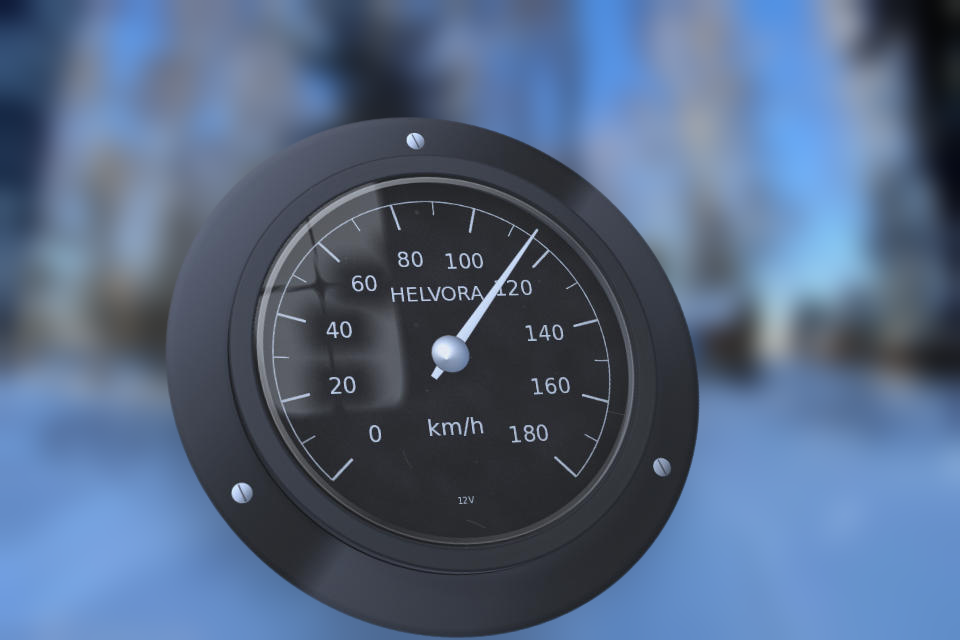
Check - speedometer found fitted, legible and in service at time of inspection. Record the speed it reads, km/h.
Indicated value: 115 km/h
